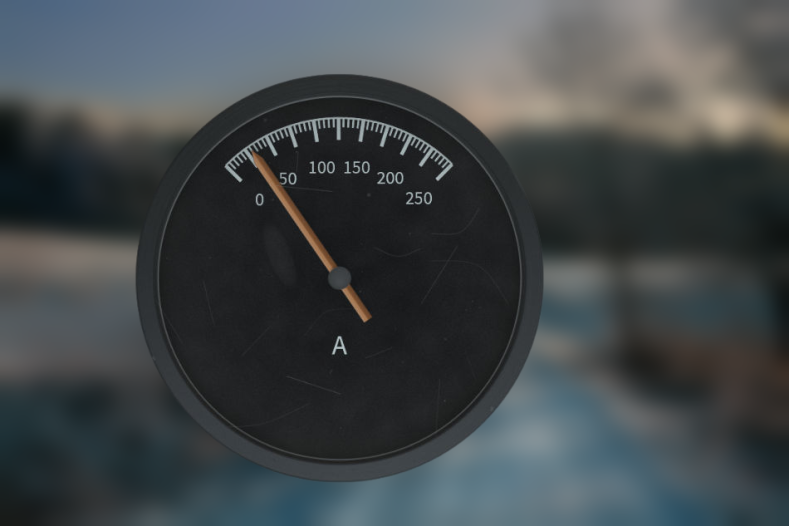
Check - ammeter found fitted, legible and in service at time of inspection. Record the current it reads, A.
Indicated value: 30 A
